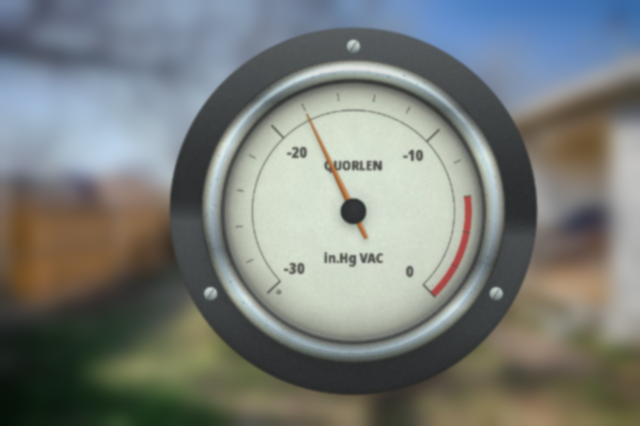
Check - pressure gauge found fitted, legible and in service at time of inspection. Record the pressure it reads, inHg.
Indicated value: -18 inHg
